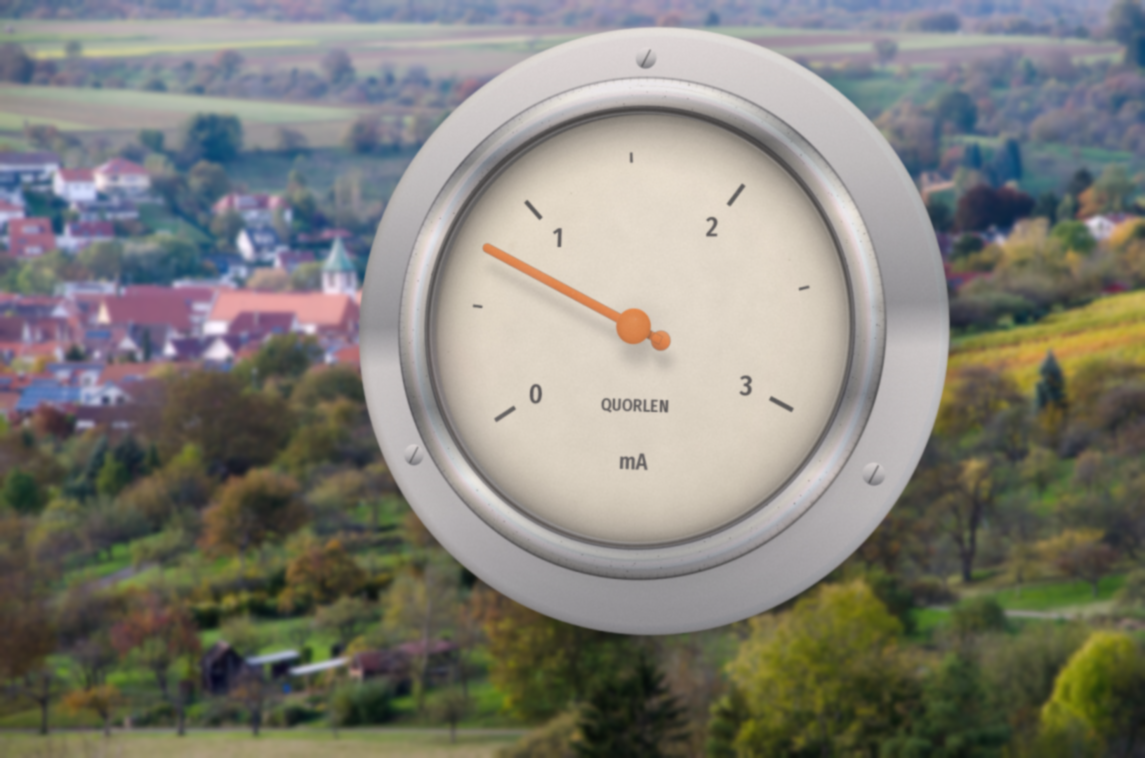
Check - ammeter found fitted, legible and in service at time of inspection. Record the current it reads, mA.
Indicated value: 0.75 mA
